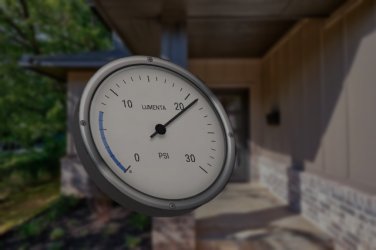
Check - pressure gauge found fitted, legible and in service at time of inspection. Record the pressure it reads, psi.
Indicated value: 21 psi
